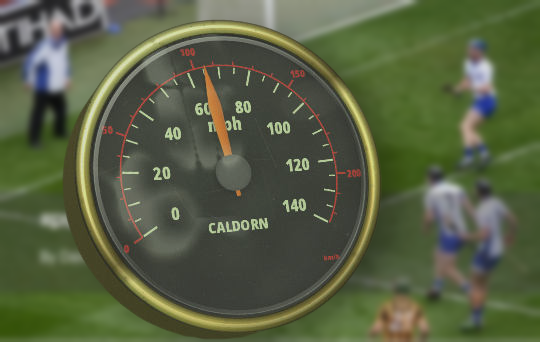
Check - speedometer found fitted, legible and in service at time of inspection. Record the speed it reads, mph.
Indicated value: 65 mph
